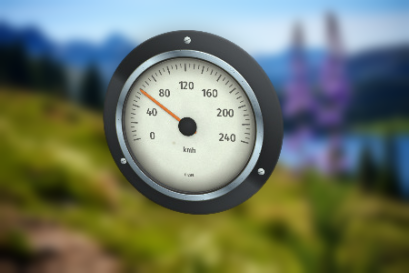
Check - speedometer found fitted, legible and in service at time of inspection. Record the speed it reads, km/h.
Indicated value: 60 km/h
